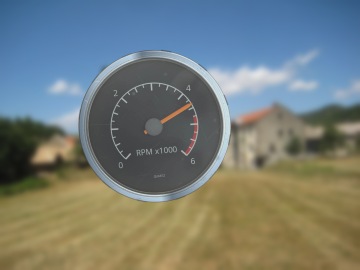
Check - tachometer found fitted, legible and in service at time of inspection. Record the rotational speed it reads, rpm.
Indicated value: 4375 rpm
